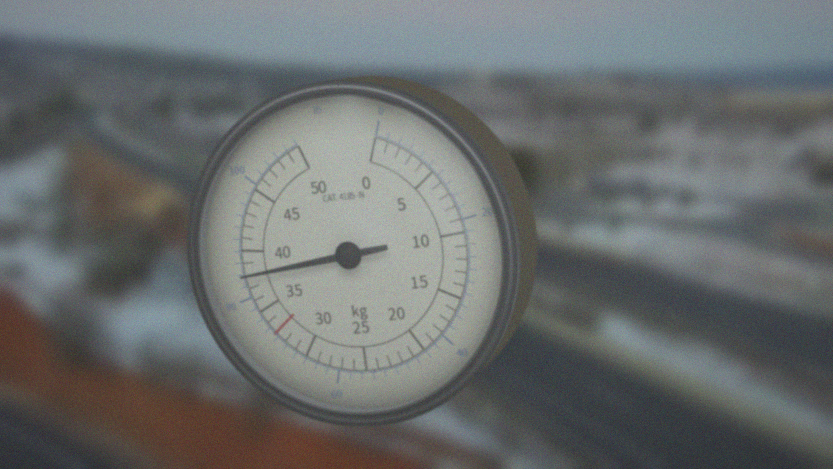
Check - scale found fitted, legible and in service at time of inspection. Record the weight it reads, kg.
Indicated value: 38 kg
